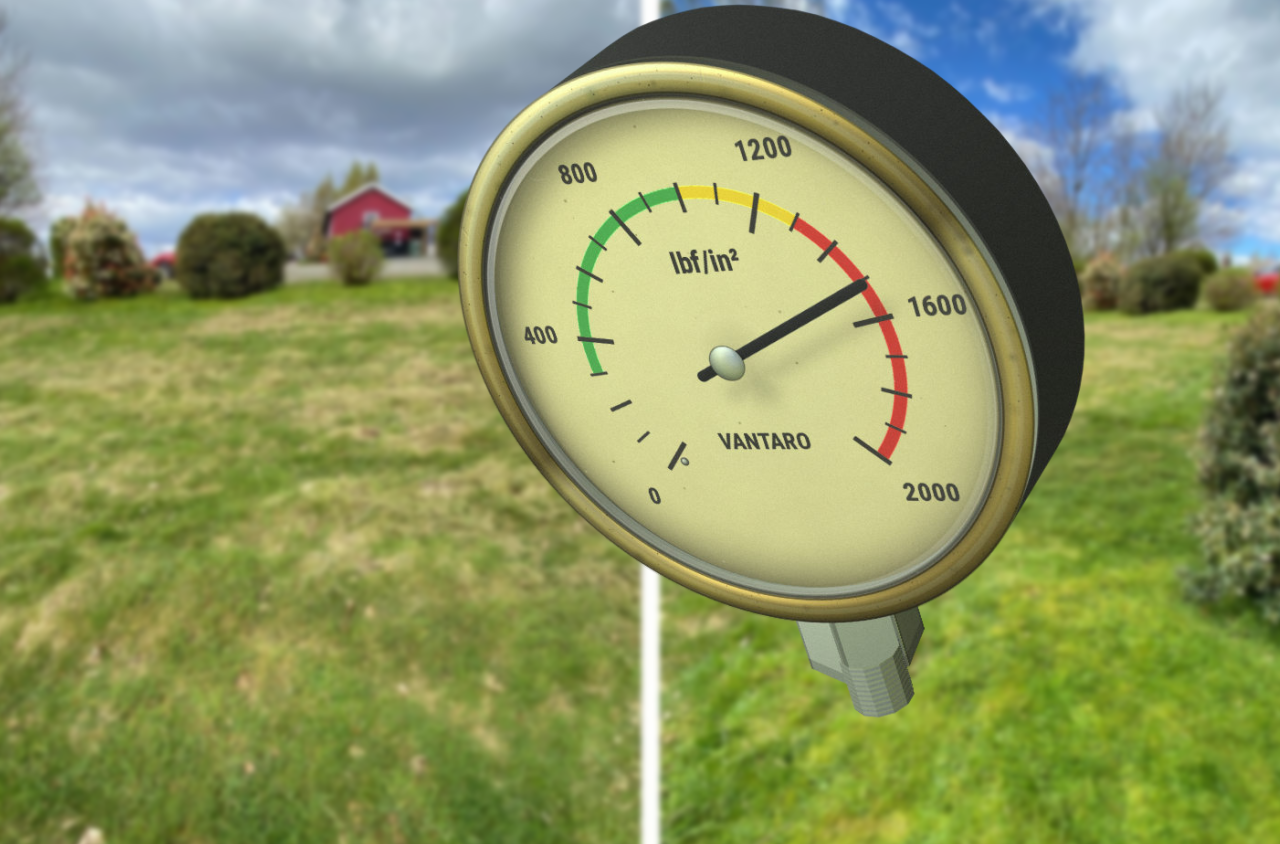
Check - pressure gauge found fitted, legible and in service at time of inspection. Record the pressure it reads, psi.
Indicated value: 1500 psi
